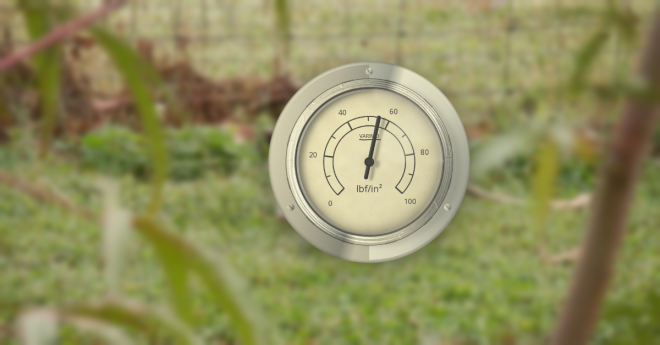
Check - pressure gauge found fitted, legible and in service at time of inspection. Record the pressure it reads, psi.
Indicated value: 55 psi
